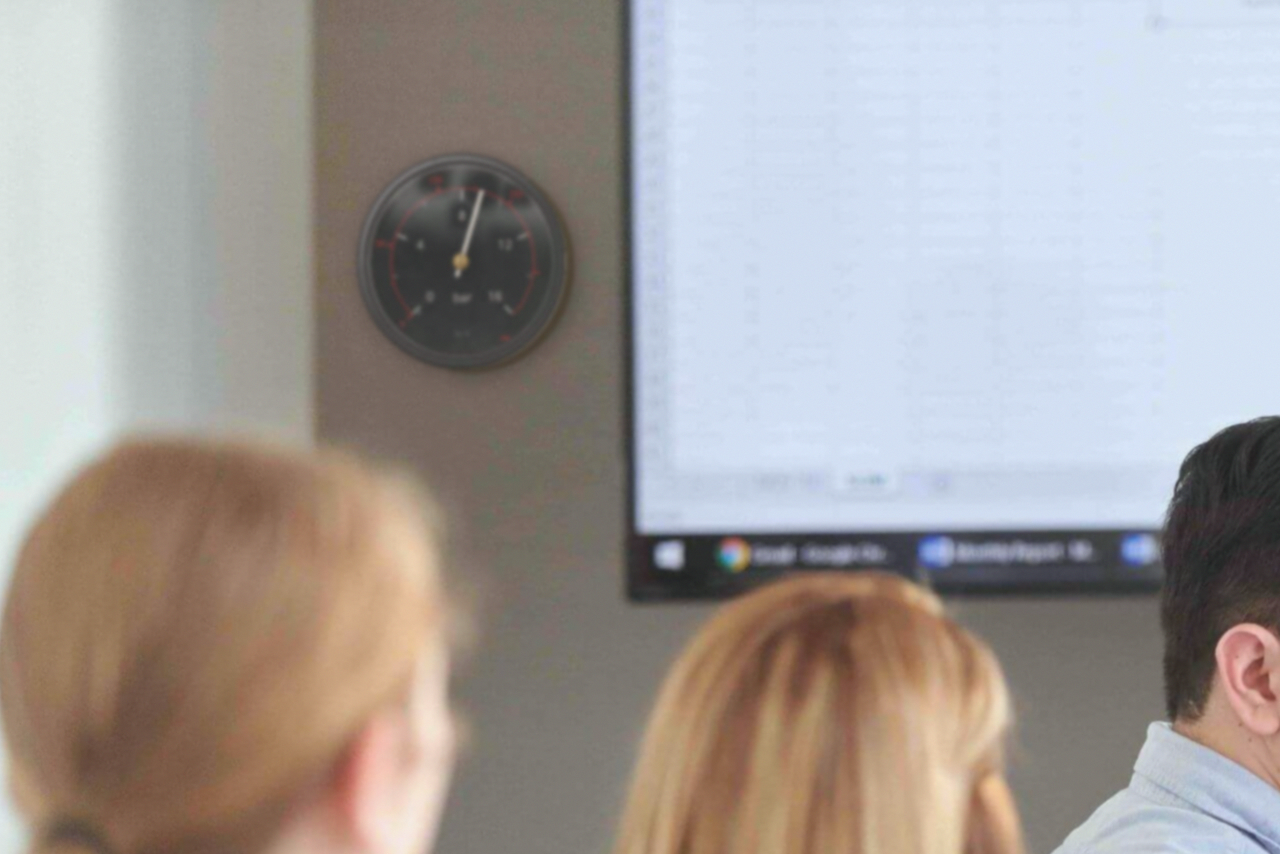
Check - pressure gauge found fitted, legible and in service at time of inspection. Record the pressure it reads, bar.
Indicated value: 9 bar
